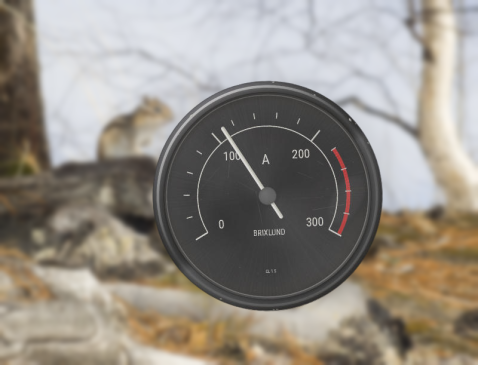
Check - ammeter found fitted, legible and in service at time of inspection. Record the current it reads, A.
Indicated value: 110 A
